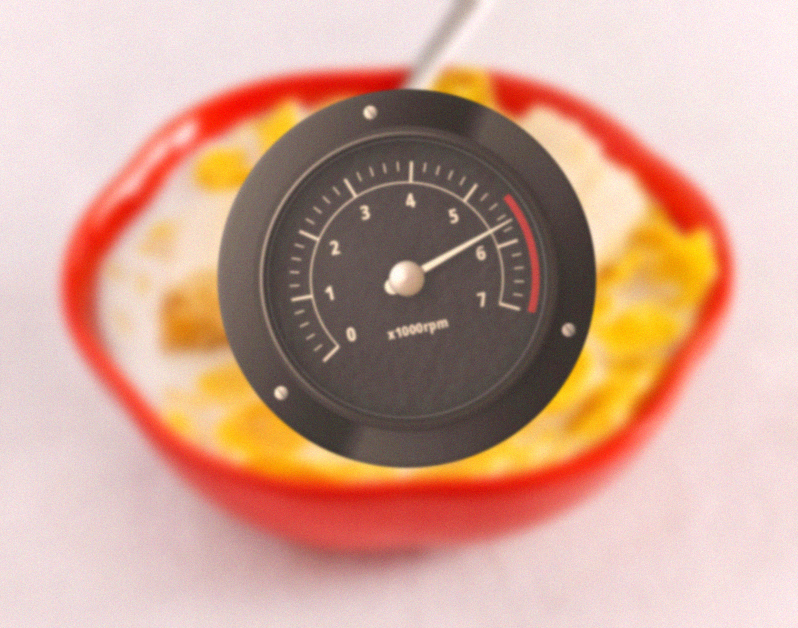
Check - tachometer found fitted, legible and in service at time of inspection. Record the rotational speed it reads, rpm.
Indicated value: 5700 rpm
